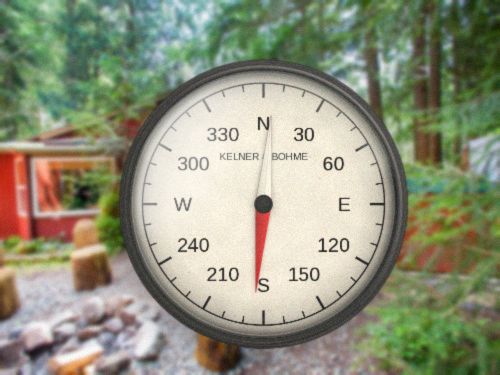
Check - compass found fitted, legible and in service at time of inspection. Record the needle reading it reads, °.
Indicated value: 185 °
